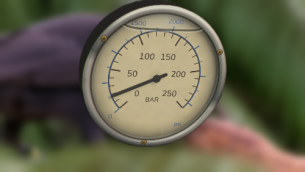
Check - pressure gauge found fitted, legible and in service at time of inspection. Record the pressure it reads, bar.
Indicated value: 20 bar
